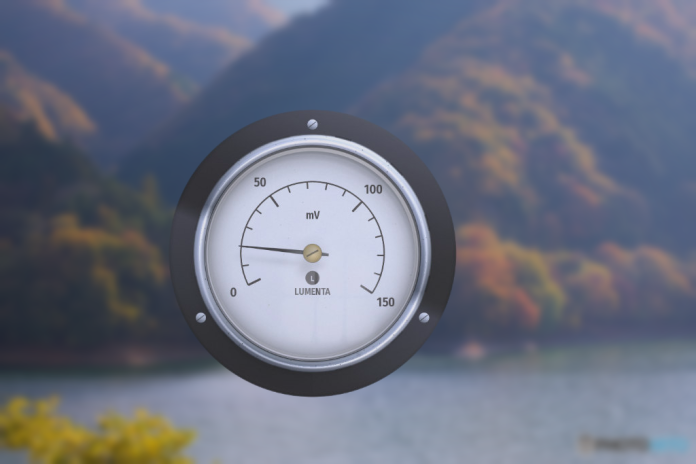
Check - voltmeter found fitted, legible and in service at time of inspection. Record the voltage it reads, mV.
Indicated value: 20 mV
